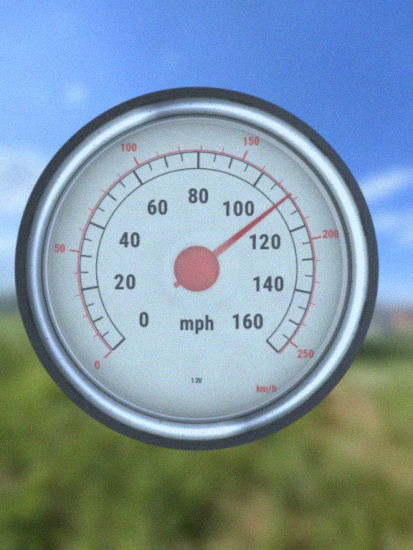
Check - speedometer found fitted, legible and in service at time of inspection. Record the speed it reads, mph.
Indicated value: 110 mph
